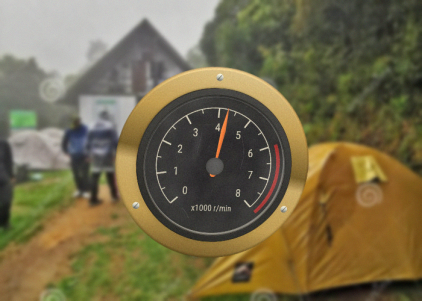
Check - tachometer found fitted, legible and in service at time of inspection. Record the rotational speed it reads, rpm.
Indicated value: 4250 rpm
